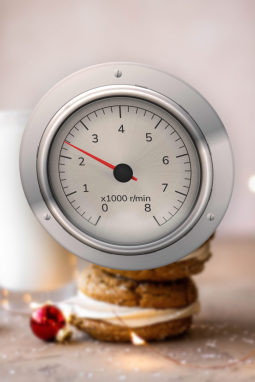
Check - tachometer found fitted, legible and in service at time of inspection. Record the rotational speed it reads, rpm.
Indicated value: 2400 rpm
